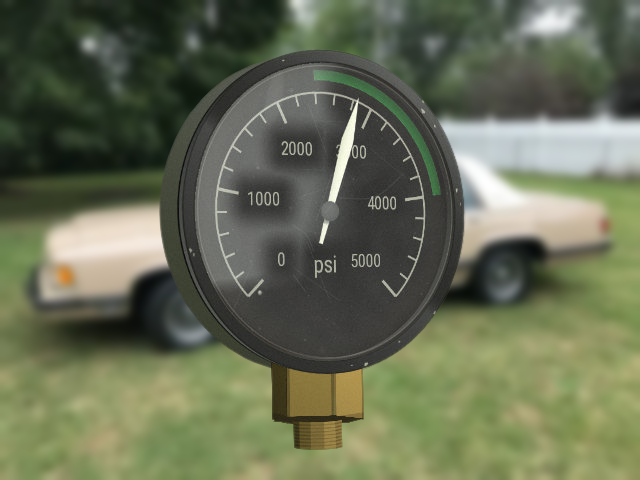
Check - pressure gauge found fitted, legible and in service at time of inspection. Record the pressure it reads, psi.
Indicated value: 2800 psi
